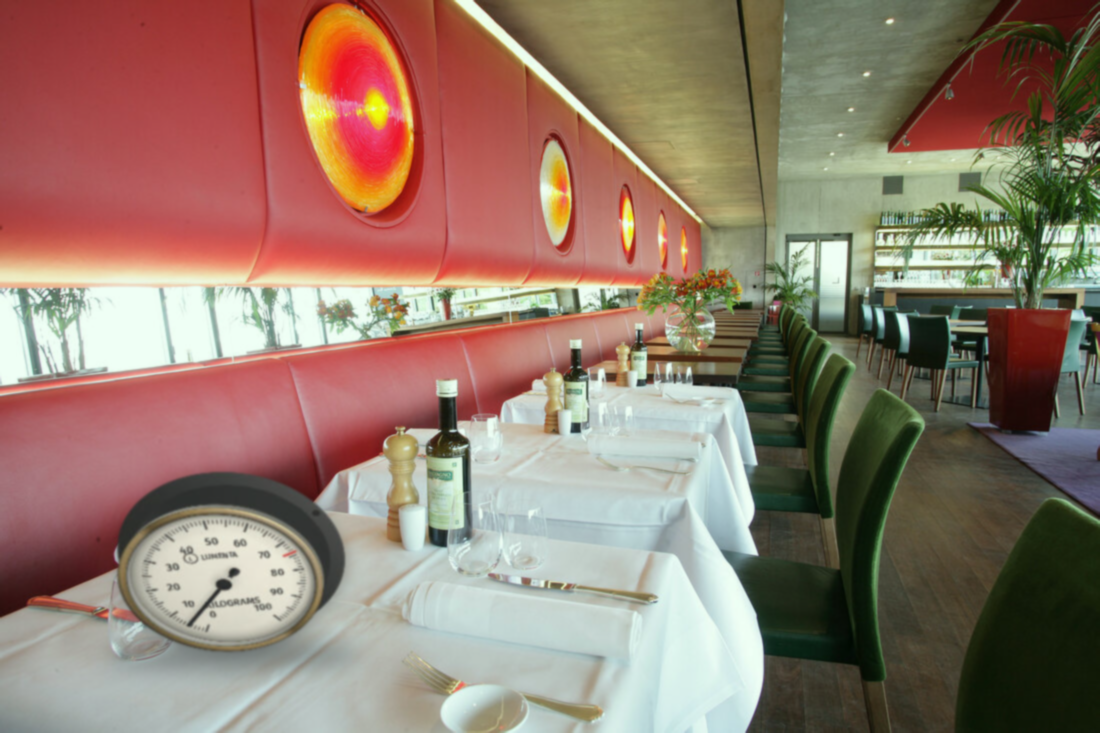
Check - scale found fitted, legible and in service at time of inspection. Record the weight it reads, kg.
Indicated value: 5 kg
